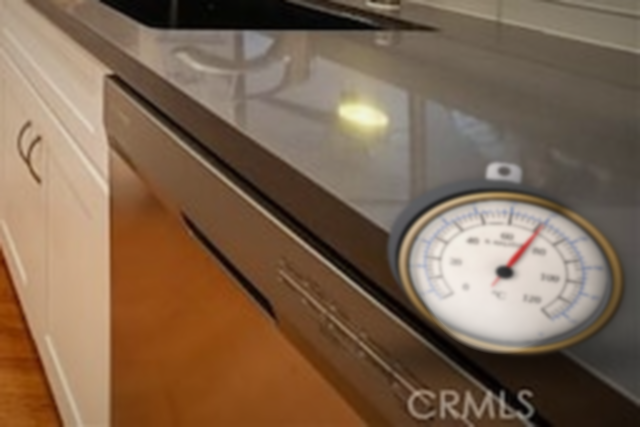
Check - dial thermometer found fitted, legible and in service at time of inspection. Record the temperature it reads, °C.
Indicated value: 70 °C
